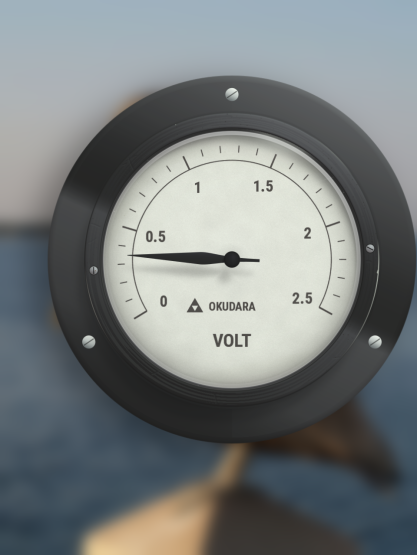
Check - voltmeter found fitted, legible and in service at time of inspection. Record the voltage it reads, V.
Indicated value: 0.35 V
